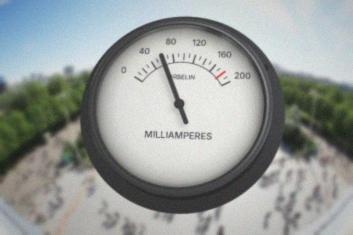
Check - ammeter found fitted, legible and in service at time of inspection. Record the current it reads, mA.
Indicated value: 60 mA
